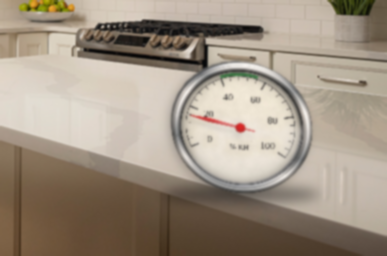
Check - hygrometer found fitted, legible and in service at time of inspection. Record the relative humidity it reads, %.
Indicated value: 16 %
